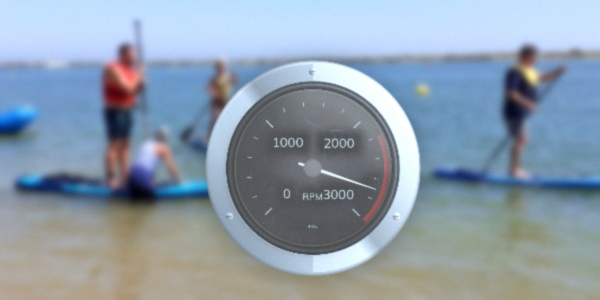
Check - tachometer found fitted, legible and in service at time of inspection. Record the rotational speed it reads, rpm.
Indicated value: 2700 rpm
